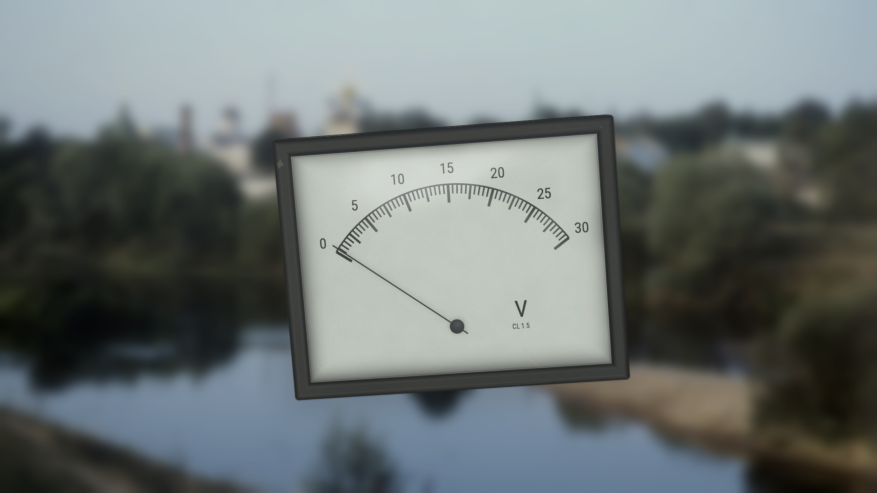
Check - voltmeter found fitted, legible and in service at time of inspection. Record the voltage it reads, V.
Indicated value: 0.5 V
